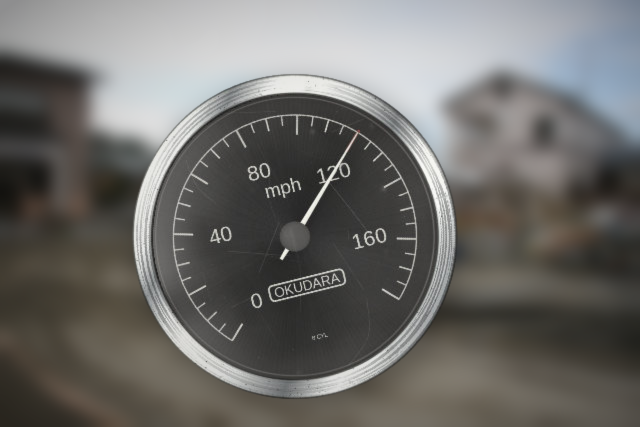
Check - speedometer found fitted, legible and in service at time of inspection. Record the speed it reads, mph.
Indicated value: 120 mph
